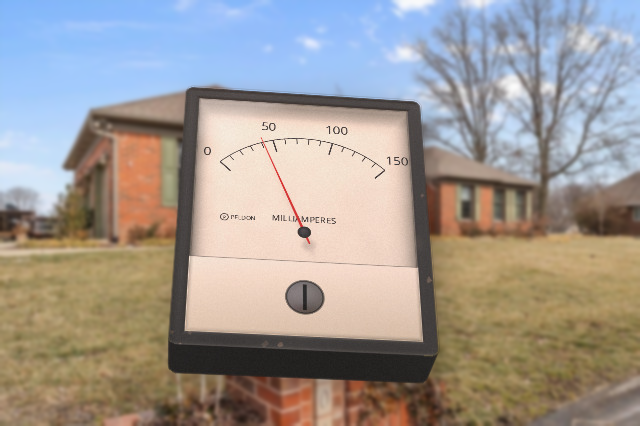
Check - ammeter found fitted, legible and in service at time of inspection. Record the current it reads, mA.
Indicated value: 40 mA
